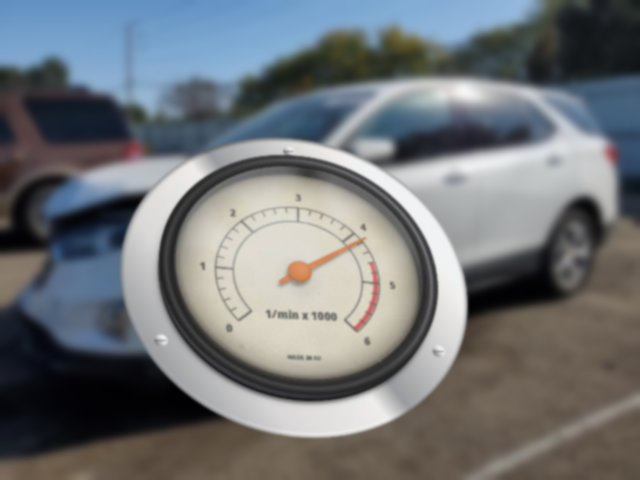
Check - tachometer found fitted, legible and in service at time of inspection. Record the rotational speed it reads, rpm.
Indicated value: 4200 rpm
